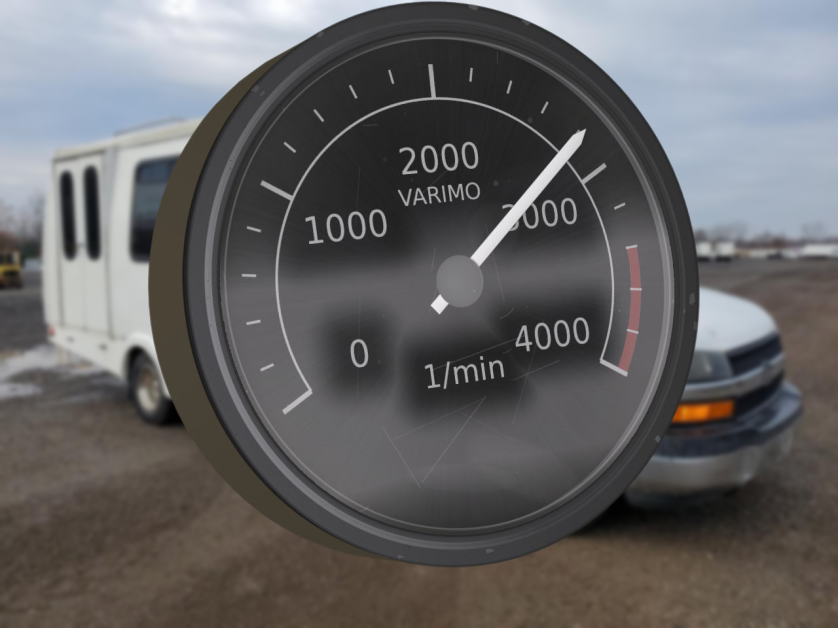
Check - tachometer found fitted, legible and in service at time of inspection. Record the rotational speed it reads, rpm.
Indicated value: 2800 rpm
